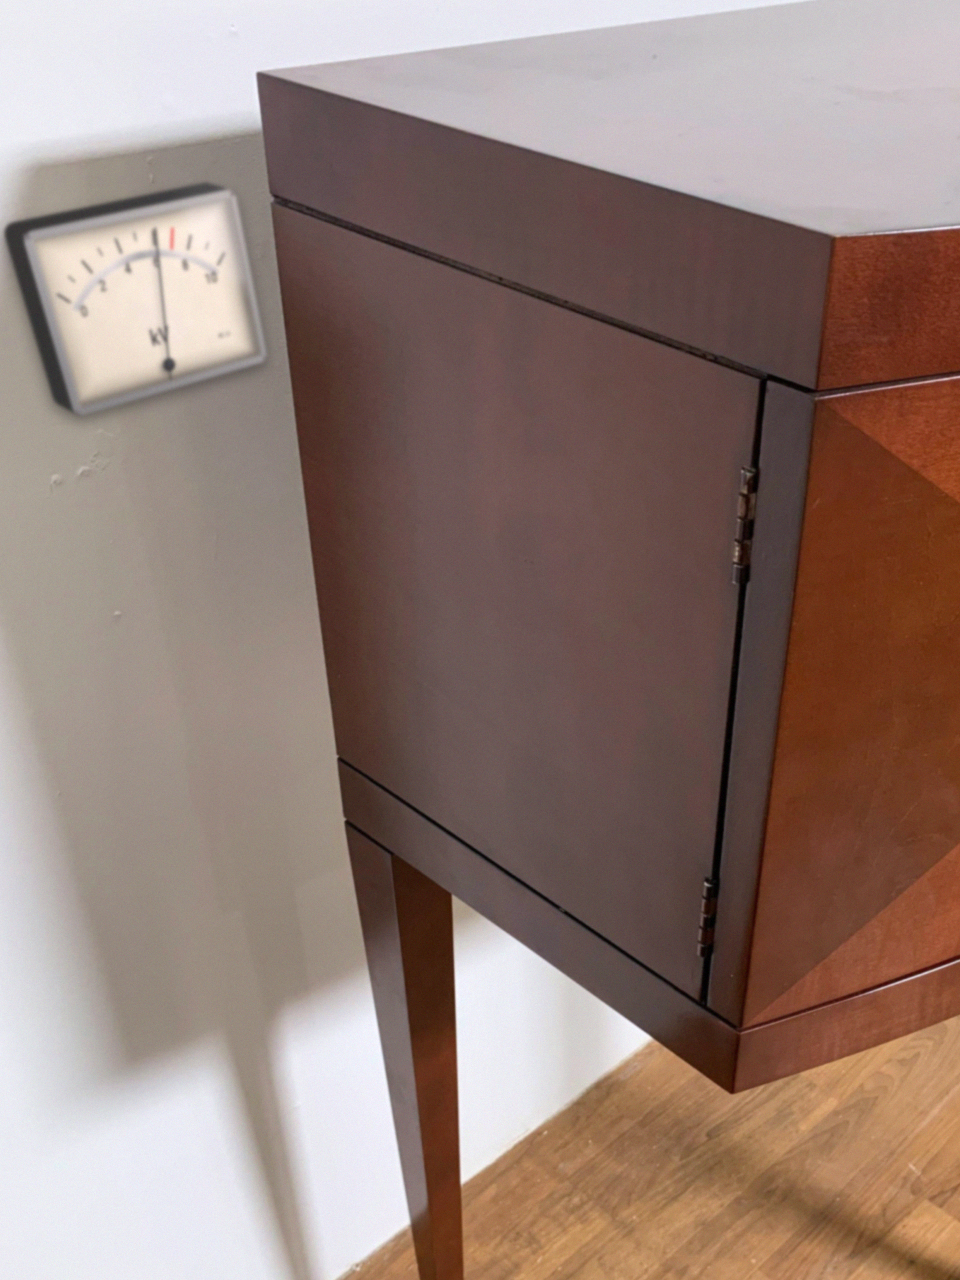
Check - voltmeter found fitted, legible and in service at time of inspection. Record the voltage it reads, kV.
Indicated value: 6 kV
